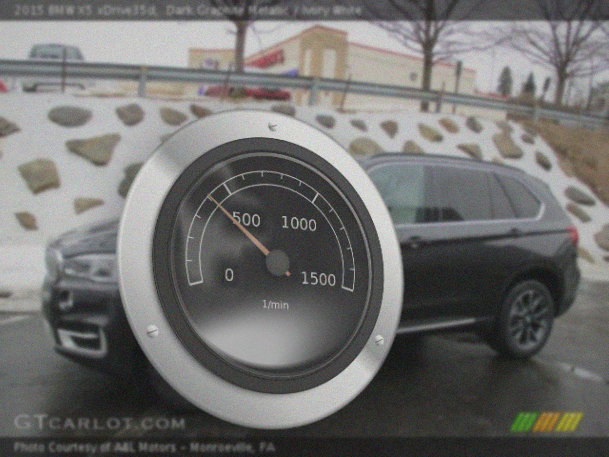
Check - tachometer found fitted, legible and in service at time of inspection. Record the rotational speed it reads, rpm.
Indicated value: 400 rpm
